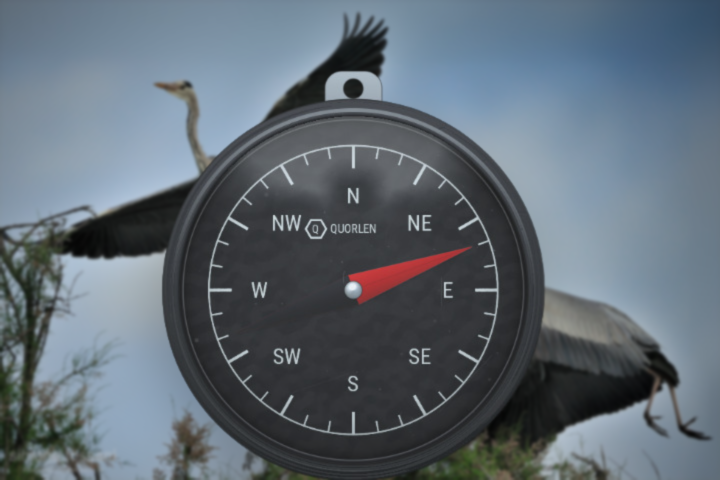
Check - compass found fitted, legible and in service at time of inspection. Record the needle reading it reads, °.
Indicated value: 70 °
